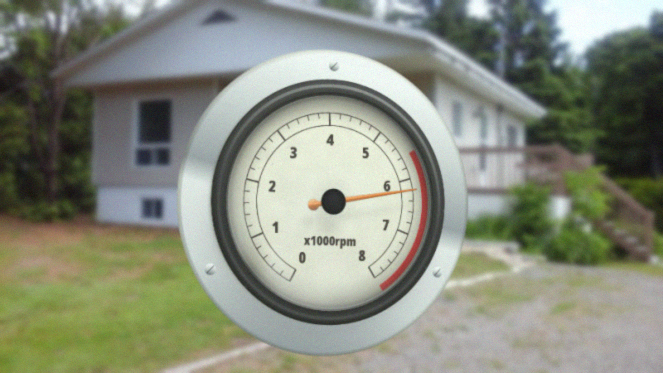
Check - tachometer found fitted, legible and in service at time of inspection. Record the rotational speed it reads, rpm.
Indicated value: 6200 rpm
